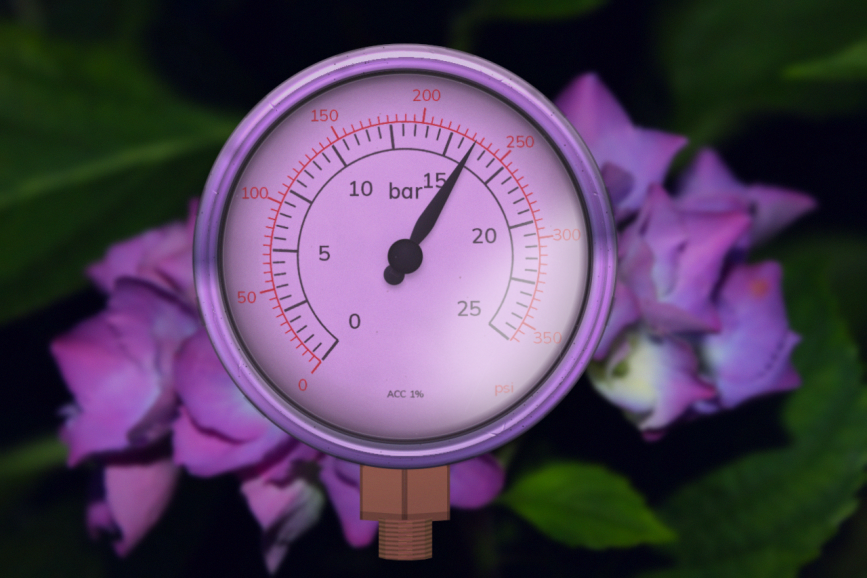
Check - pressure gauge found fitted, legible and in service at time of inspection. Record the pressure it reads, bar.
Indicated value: 16 bar
